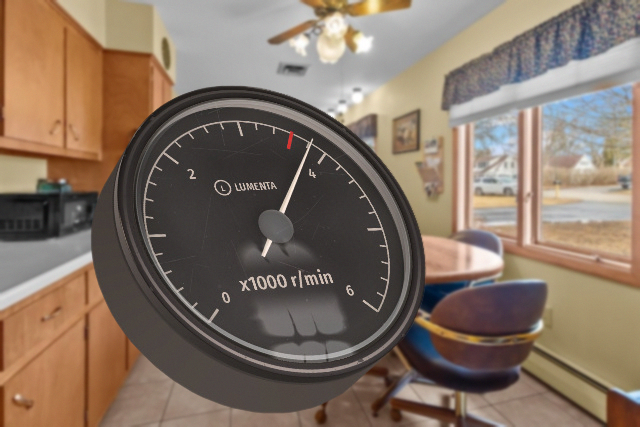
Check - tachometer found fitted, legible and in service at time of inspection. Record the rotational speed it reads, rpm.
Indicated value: 3800 rpm
